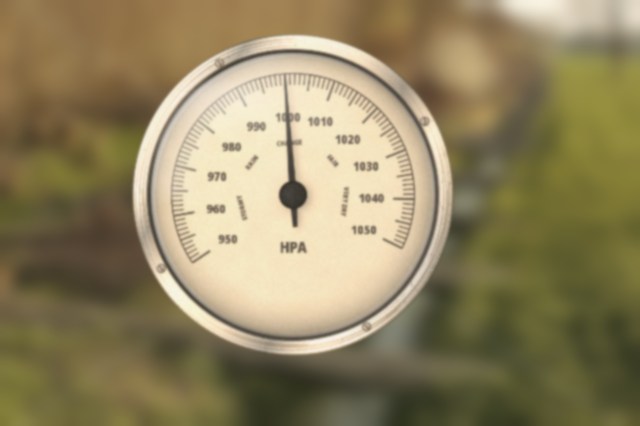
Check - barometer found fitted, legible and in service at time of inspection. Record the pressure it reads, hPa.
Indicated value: 1000 hPa
